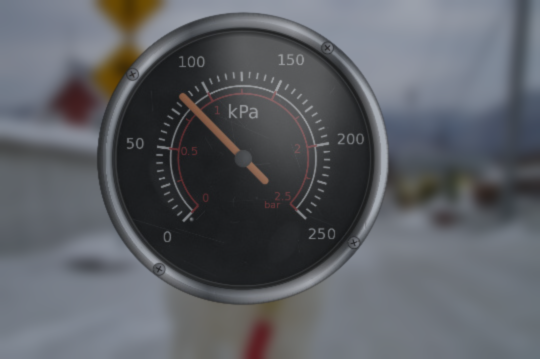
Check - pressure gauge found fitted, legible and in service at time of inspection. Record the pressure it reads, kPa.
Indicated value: 85 kPa
